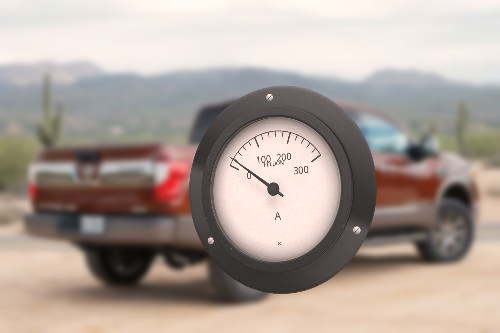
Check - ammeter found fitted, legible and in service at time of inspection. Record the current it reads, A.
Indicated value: 20 A
